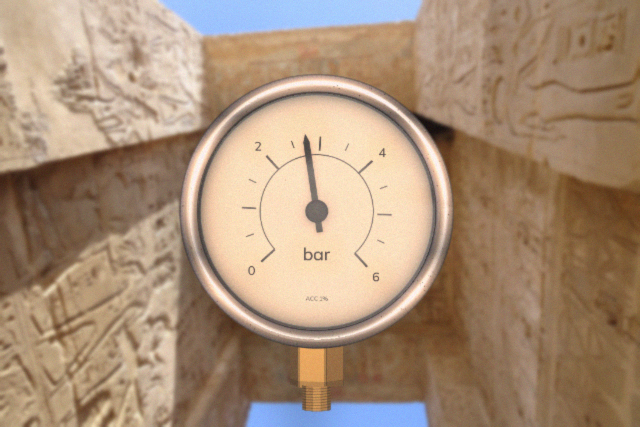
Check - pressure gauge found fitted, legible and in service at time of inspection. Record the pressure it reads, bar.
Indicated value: 2.75 bar
